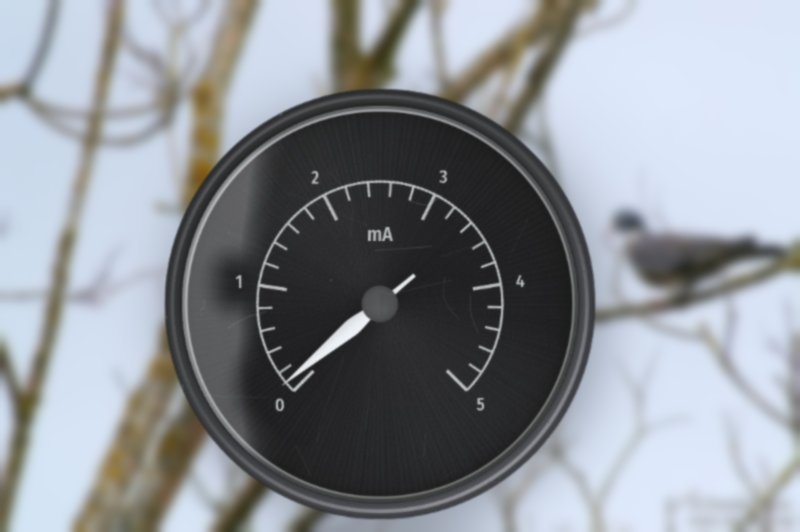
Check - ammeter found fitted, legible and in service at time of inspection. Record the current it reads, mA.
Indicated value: 0.1 mA
